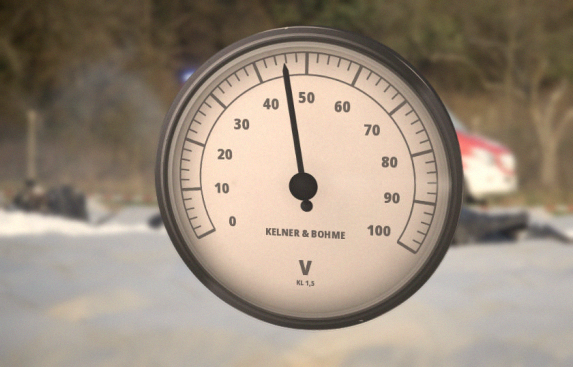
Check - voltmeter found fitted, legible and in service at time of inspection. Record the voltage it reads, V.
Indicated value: 46 V
